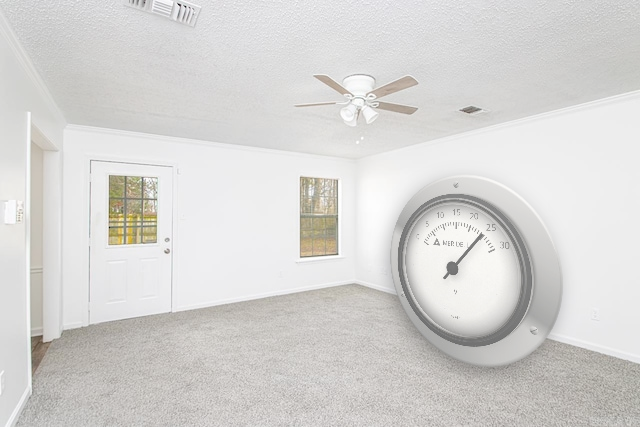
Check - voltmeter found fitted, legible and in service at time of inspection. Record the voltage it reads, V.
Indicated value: 25 V
